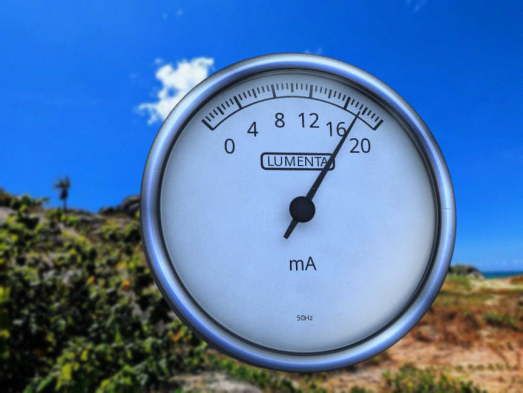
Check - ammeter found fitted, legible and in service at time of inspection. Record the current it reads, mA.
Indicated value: 17.5 mA
